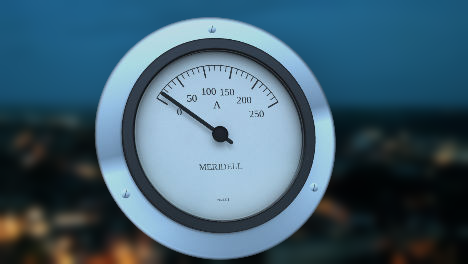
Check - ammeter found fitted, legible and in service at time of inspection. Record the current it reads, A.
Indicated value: 10 A
